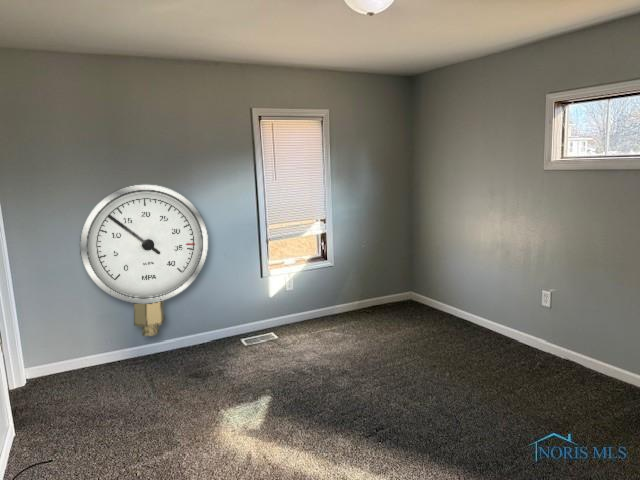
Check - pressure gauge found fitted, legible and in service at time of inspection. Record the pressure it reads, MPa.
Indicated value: 13 MPa
